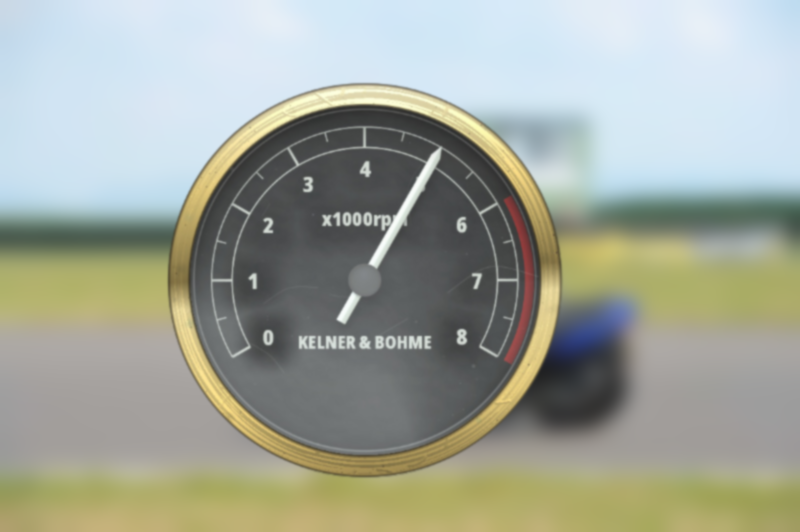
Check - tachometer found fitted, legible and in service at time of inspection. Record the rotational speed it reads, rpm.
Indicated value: 5000 rpm
